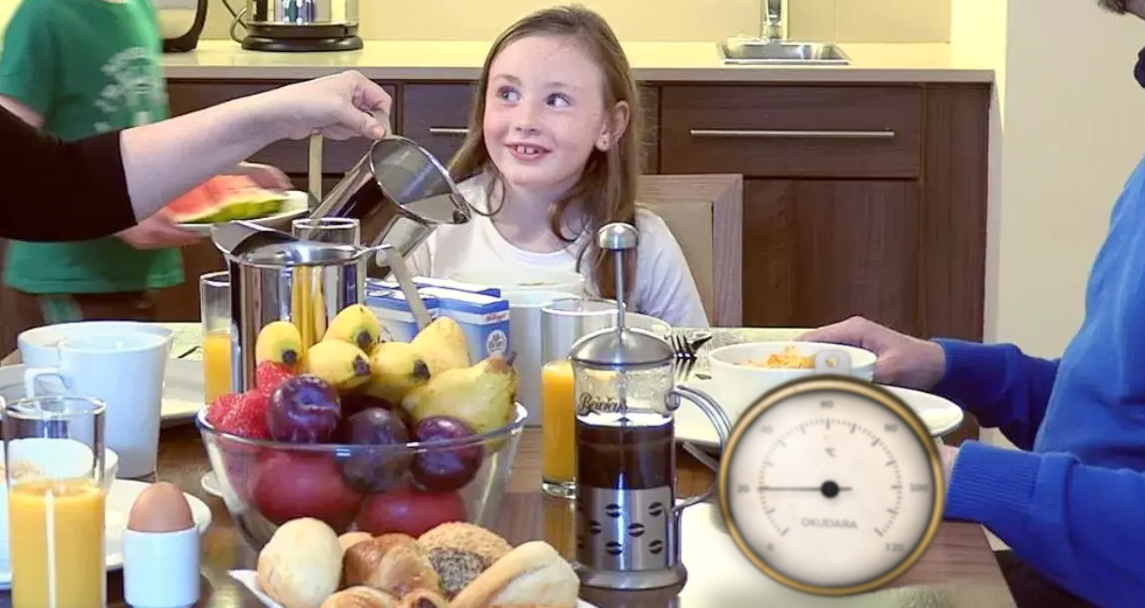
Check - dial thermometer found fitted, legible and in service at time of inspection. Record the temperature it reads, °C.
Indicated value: 20 °C
